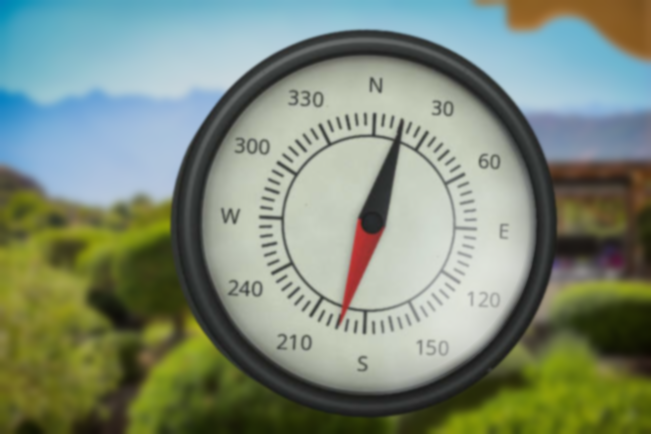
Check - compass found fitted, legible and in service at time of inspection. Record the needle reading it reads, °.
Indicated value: 195 °
